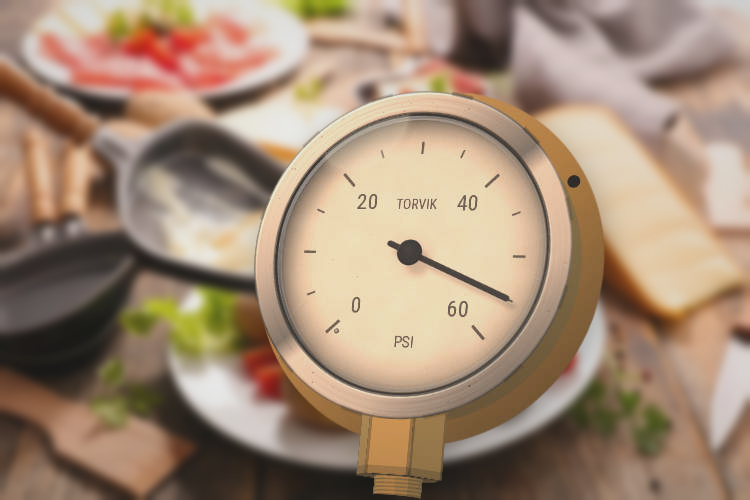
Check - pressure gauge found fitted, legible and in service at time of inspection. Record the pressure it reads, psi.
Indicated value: 55 psi
